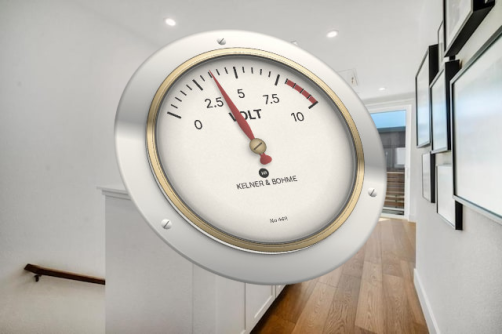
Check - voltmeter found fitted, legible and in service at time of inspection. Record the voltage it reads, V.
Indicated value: 3.5 V
